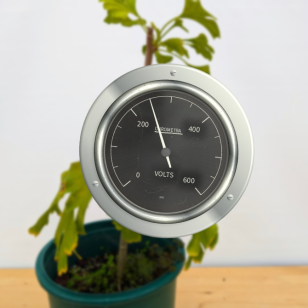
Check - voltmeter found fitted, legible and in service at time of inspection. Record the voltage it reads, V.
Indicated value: 250 V
